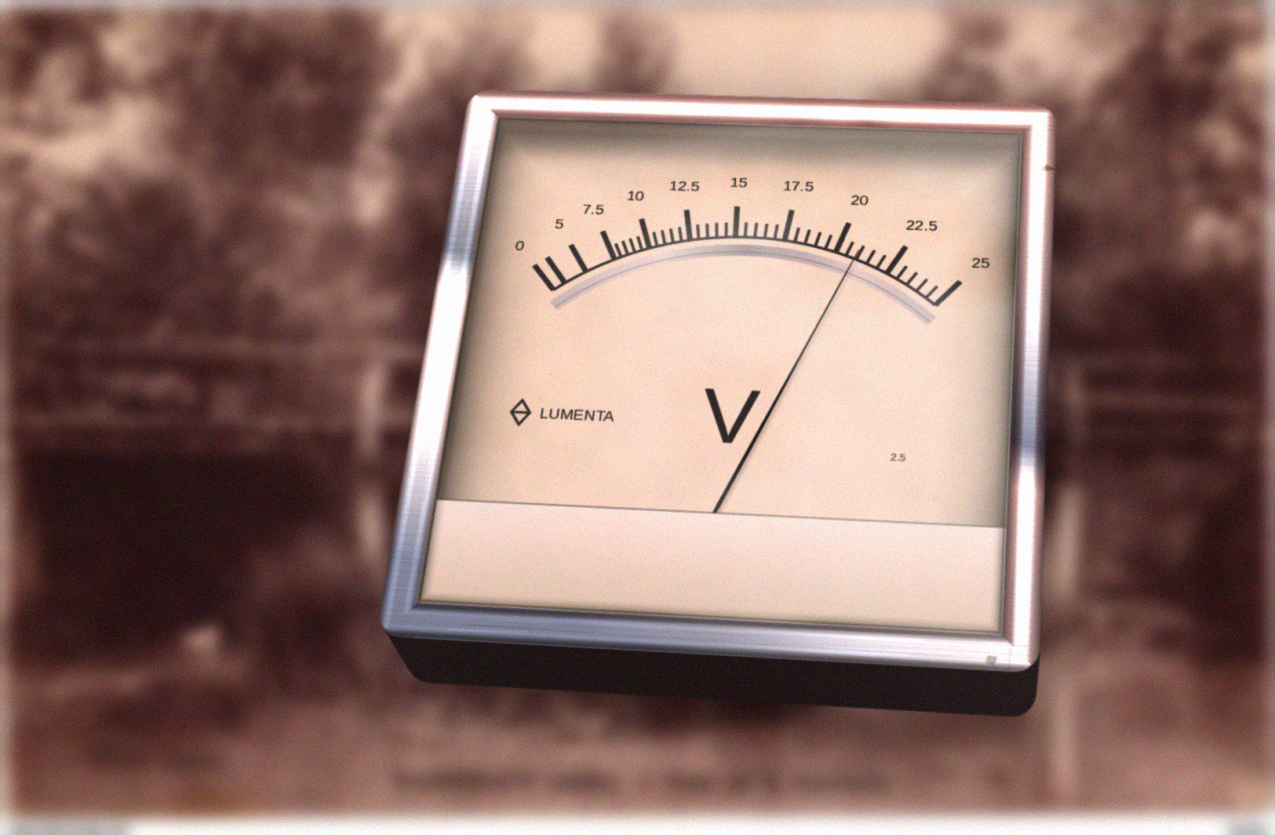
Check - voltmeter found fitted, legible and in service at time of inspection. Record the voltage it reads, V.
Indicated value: 21 V
